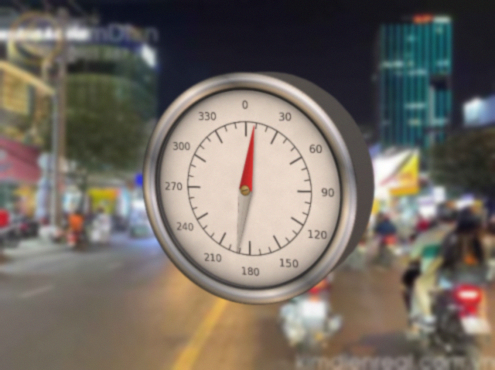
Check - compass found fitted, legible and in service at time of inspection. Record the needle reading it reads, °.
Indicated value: 10 °
